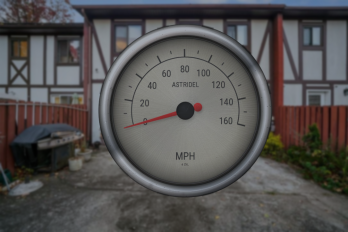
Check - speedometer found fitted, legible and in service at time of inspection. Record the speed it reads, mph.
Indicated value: 0 mph
